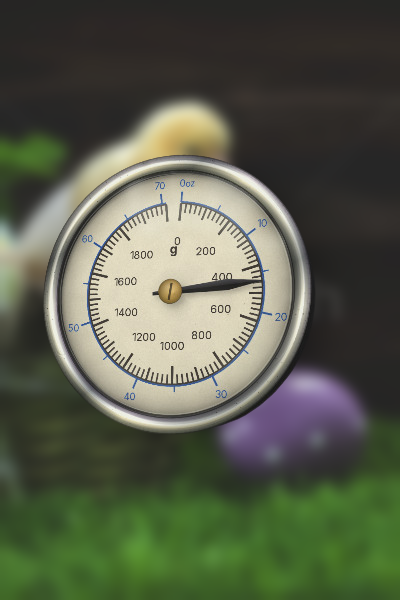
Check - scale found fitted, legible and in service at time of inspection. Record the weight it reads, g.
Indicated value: 460 g
